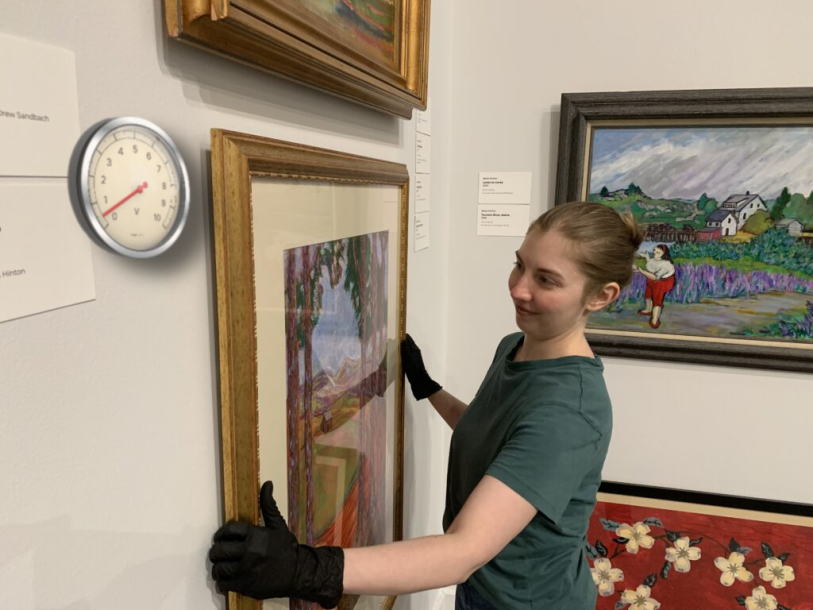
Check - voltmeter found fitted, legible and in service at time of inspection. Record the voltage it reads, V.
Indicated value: 0.5 V
